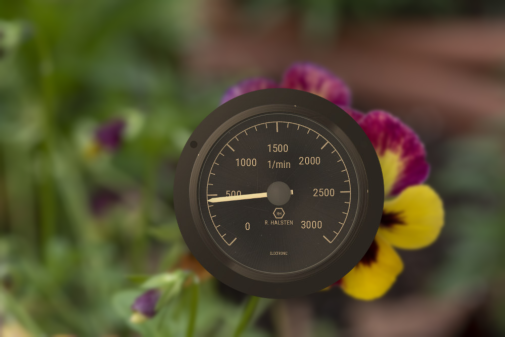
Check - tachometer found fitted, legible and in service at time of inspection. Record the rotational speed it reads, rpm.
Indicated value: 450 rpm
